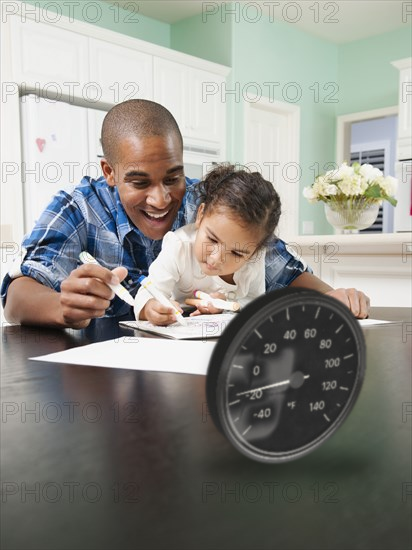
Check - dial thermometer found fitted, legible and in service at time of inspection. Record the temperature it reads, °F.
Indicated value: -15 °F
